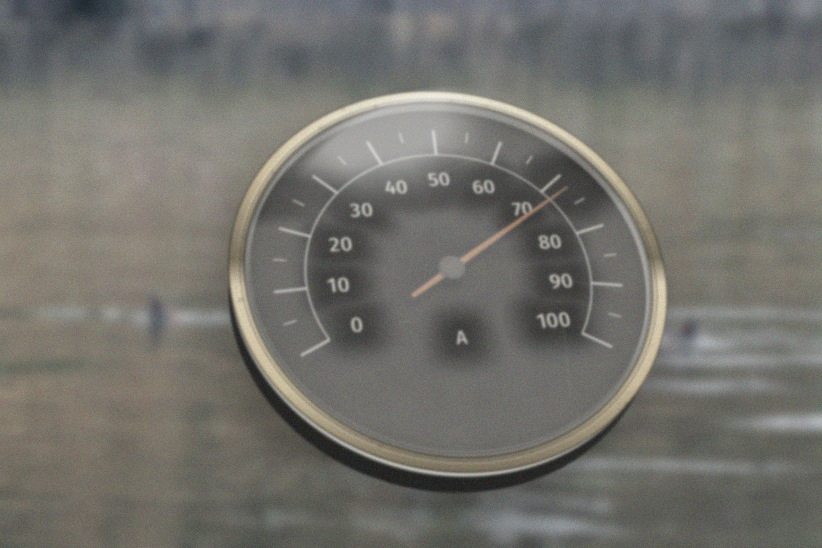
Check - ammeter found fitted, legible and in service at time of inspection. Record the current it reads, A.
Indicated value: 72.5 A
